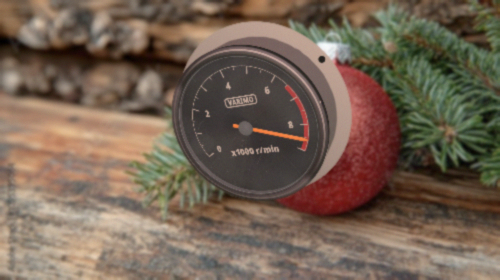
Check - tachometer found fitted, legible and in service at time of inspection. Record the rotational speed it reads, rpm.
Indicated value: 8500 rpm
